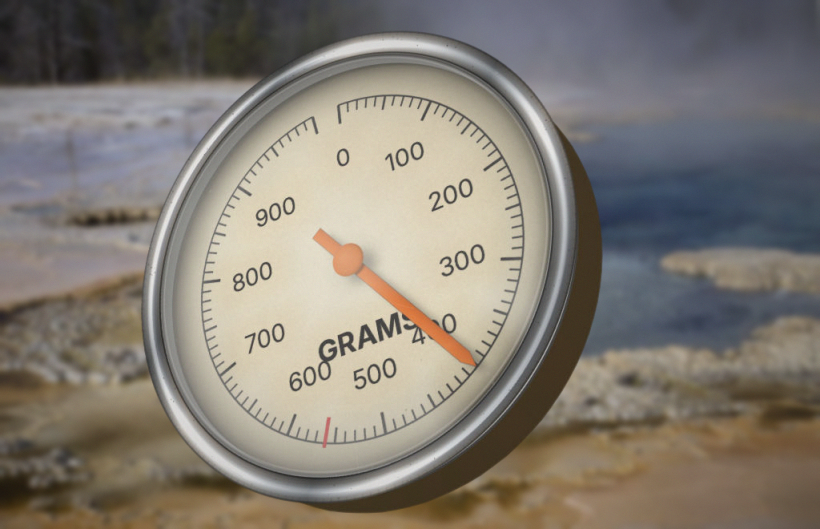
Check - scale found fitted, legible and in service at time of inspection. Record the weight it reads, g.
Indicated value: 400 g
